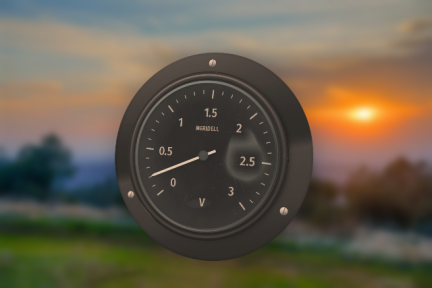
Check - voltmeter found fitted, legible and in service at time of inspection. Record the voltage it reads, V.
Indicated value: 0.2 V
